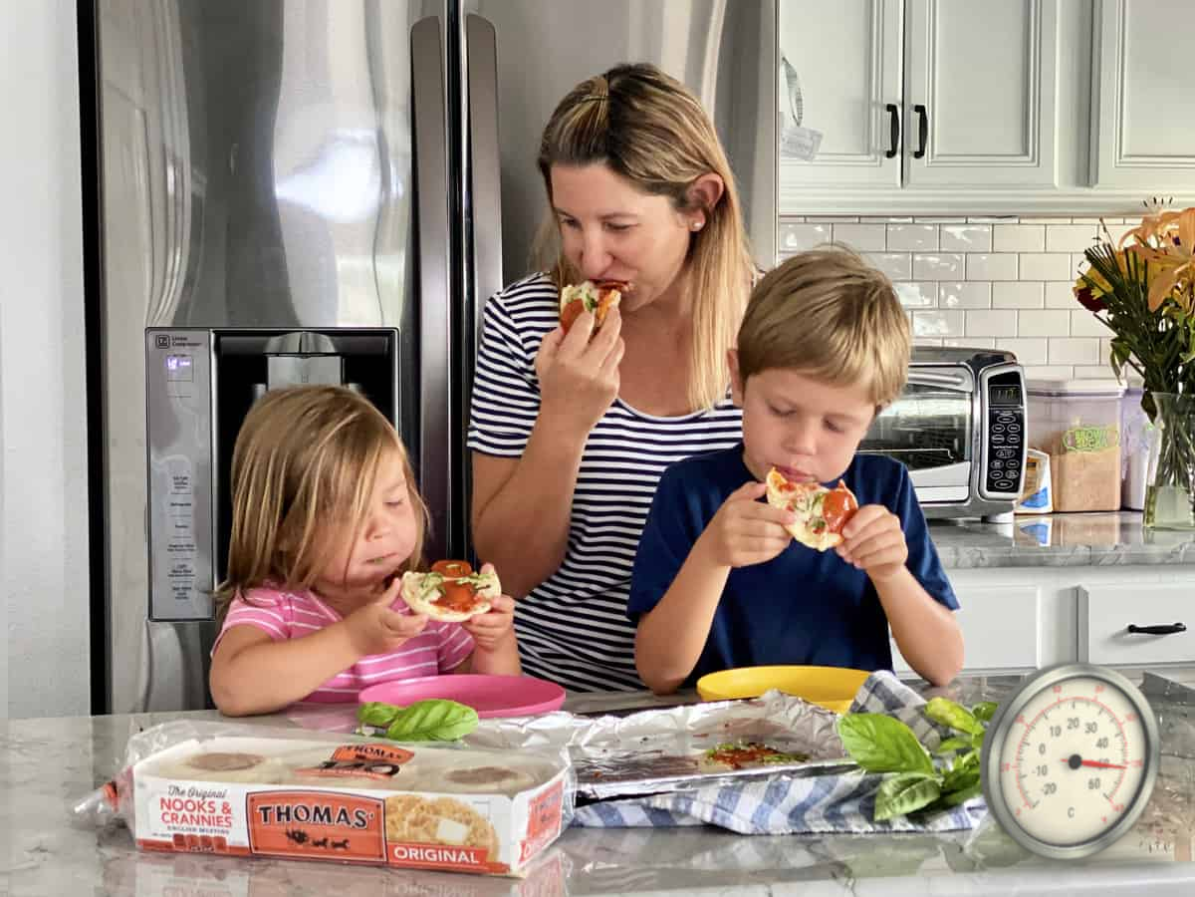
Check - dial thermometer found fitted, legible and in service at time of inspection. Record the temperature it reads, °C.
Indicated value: 50 °C
